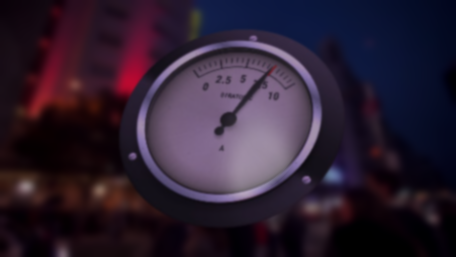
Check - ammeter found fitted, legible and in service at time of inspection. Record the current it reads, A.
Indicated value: 7.5 A
